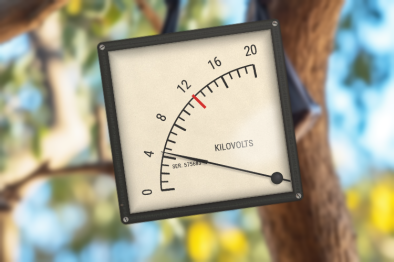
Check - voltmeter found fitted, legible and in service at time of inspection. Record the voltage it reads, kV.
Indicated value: 4.5 kV
